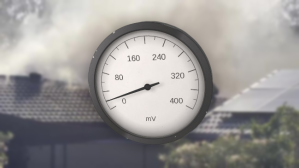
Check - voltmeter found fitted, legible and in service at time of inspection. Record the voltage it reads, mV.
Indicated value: 20 mV
